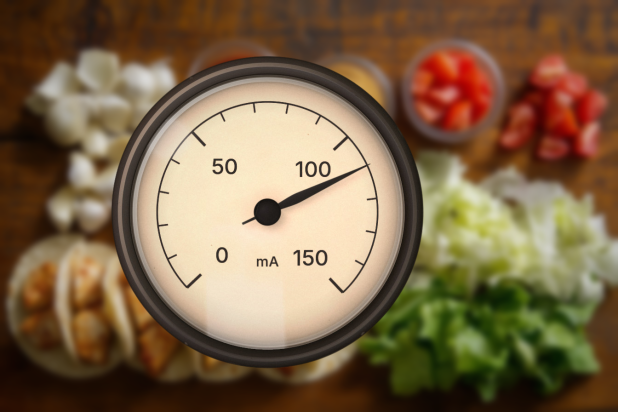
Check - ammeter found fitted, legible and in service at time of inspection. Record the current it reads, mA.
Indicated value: 110 mA
